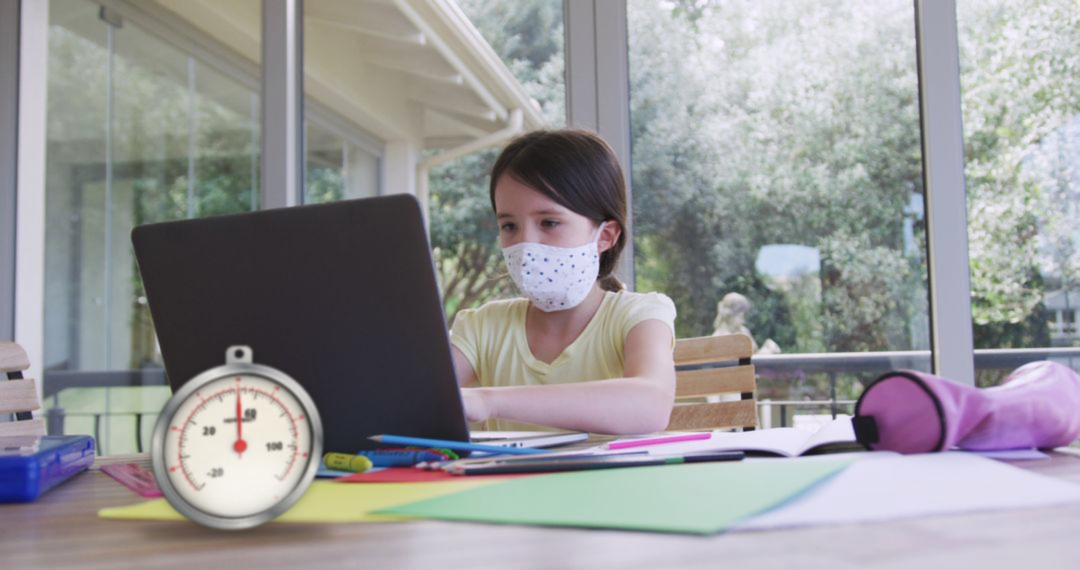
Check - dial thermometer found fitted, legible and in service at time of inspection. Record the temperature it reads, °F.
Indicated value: 50 °F
